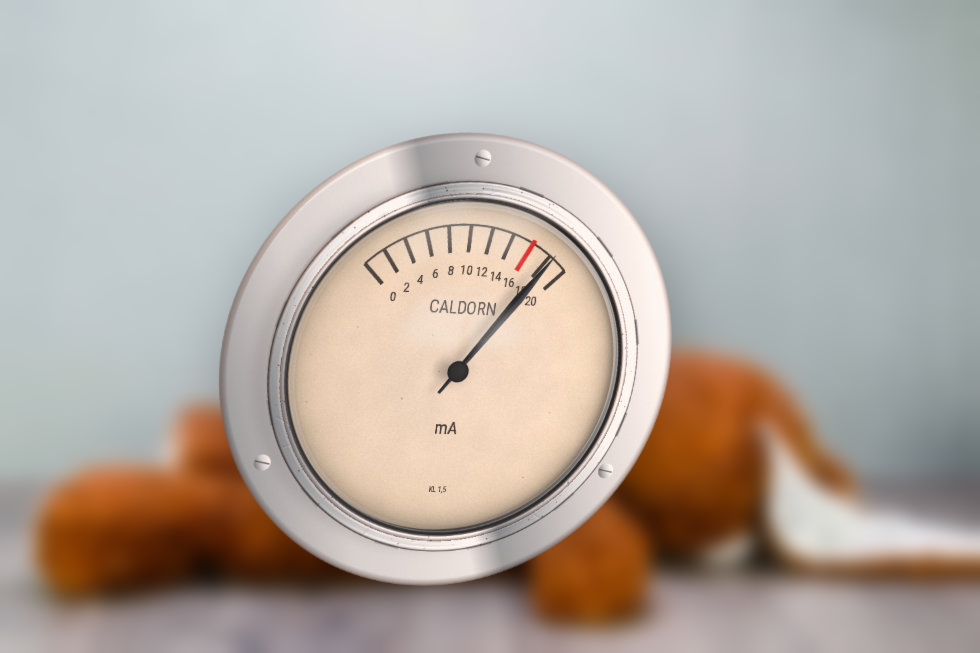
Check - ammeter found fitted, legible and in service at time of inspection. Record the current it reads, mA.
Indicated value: 18 mA
